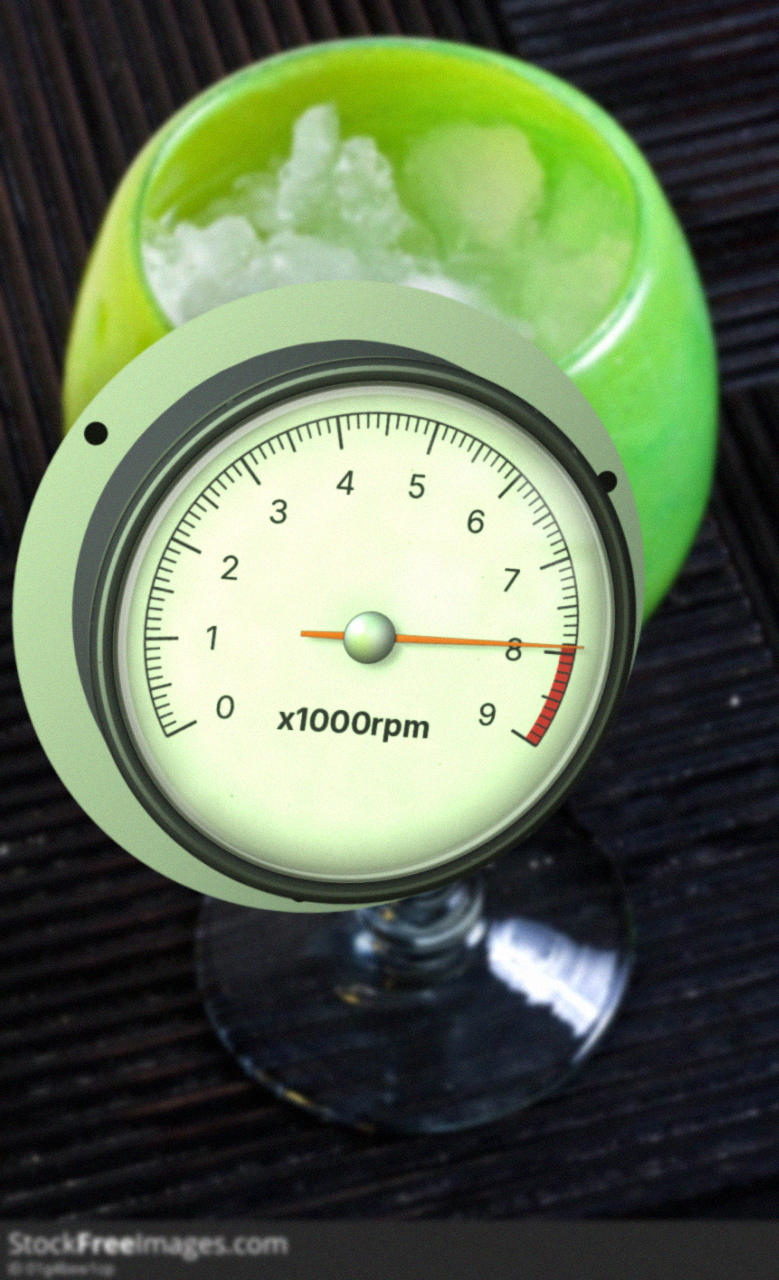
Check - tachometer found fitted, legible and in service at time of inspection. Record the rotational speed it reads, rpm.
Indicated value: 7900 rpm
